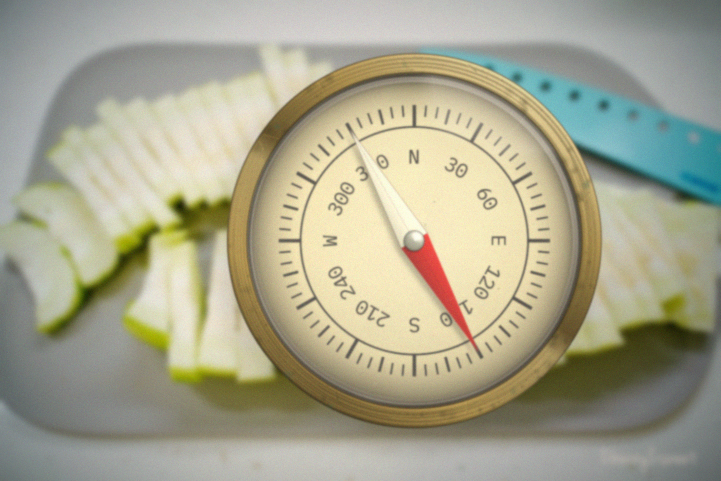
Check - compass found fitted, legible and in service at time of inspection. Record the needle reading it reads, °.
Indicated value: 150 °
